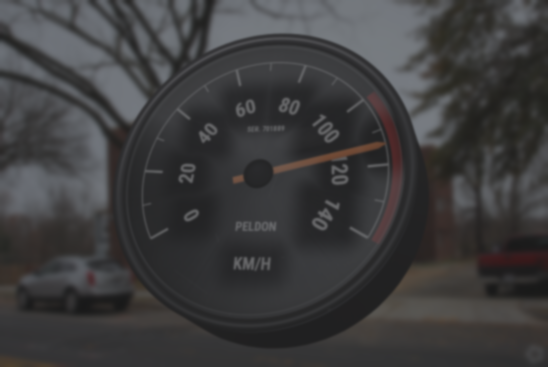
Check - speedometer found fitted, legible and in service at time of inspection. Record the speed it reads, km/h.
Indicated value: 115 km/h
